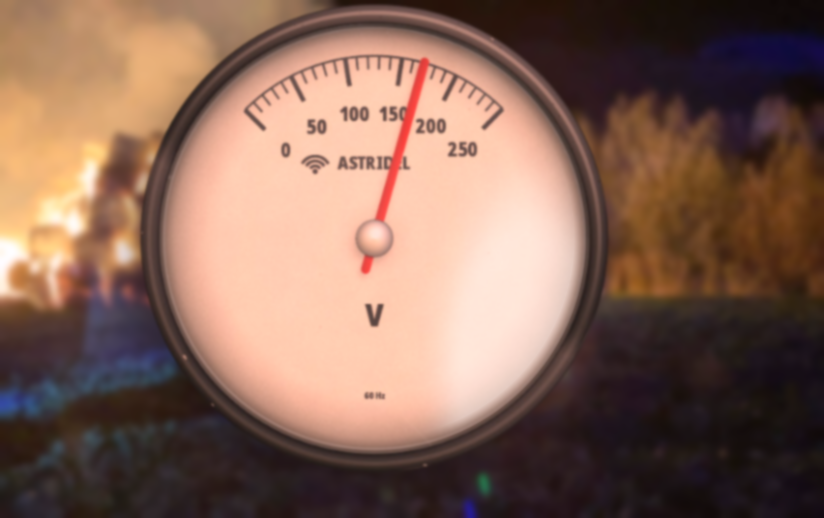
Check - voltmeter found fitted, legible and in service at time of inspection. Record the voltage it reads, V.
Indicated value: 170 V
